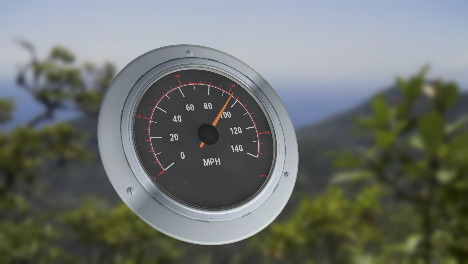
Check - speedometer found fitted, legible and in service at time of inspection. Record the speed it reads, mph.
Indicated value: 95 mph
